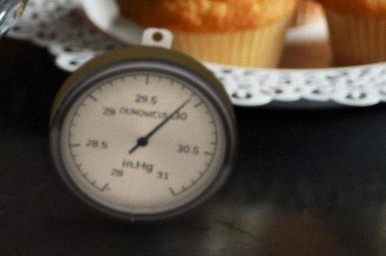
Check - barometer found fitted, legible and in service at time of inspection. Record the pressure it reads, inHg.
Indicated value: 29.9 inHg
